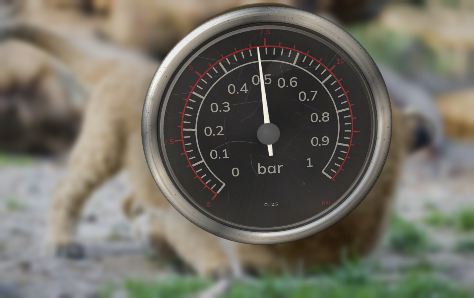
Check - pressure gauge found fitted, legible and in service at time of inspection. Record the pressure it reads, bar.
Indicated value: 0.5 bar
